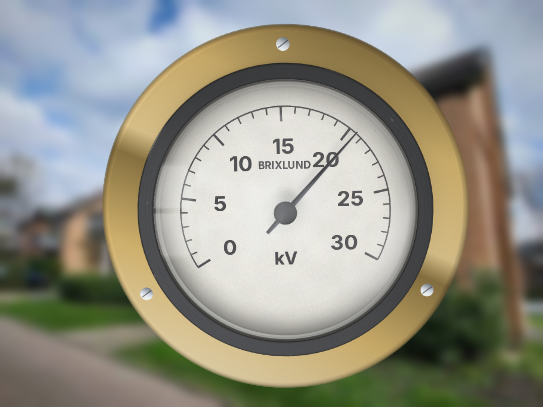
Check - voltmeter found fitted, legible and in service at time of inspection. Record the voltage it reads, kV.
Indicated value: 20.5 kV
